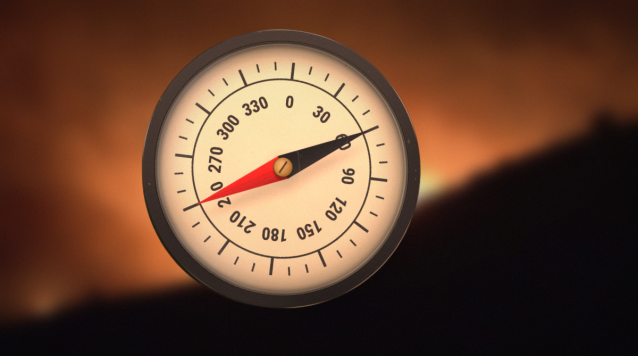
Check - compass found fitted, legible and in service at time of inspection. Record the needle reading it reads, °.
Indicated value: 240 °
